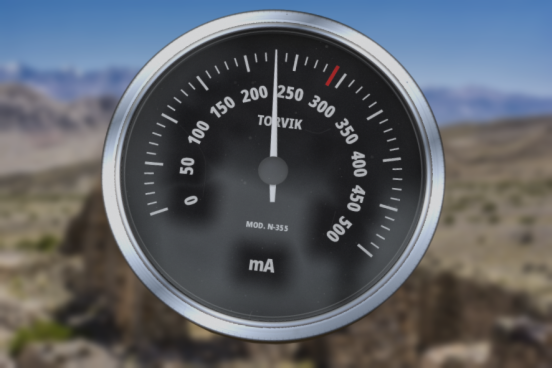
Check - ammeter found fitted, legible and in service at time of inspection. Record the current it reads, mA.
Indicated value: 230 mA
